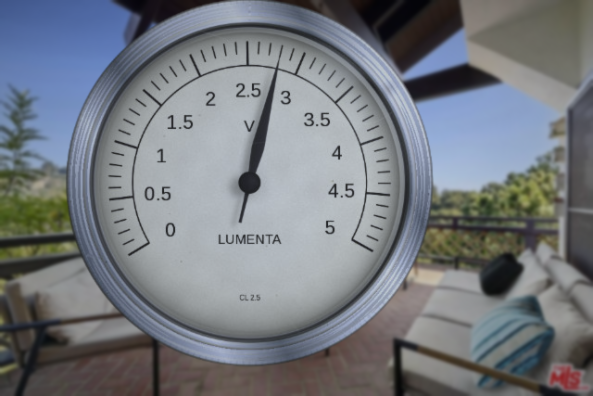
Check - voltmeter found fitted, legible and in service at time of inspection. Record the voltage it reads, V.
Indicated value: 2.8 V
